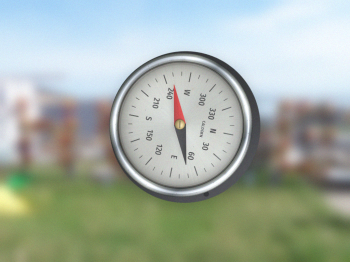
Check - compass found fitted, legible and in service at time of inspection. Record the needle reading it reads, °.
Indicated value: 250 °
